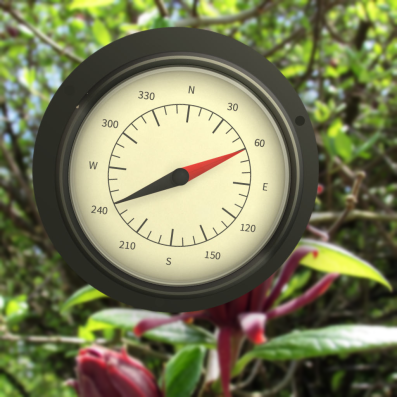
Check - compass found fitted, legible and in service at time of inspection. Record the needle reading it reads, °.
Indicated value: 60 °
